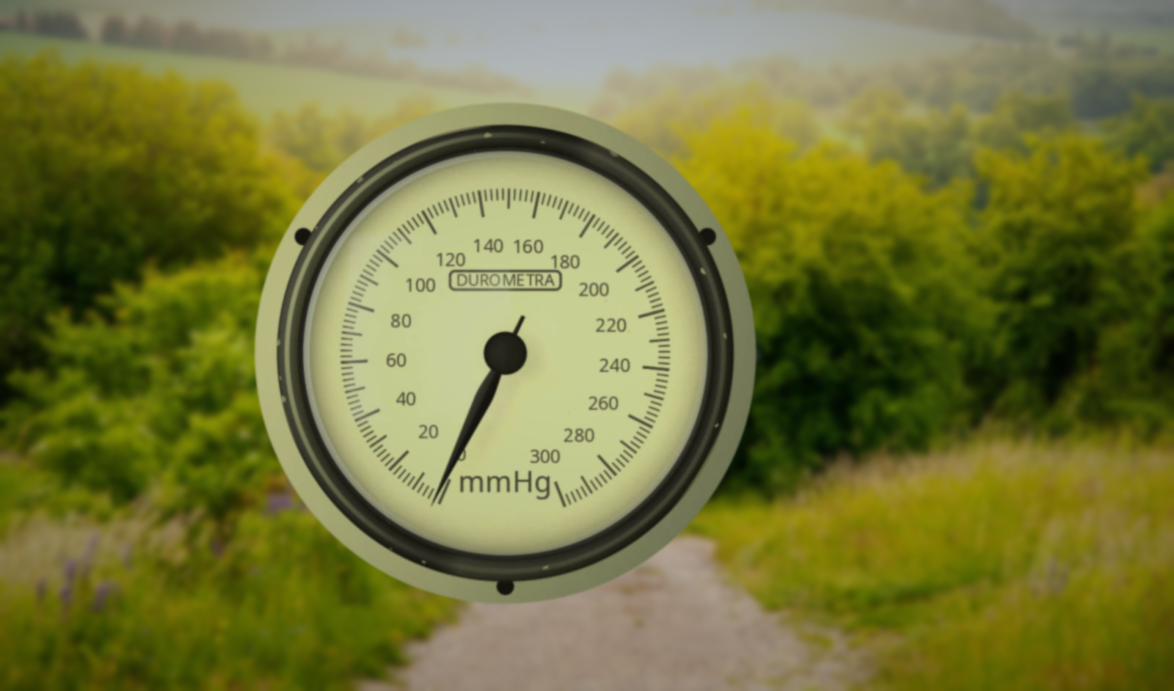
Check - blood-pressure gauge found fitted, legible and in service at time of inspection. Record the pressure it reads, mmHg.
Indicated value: 2 mmHg
